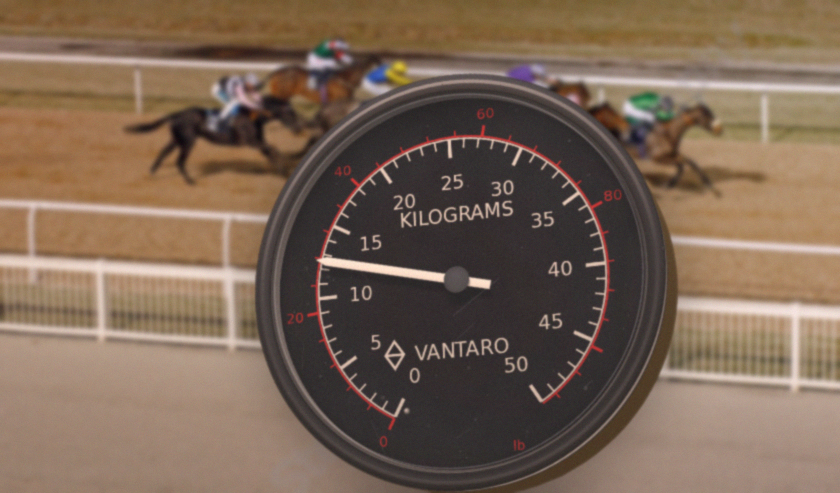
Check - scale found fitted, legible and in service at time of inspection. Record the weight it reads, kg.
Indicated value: 12.5 kg
